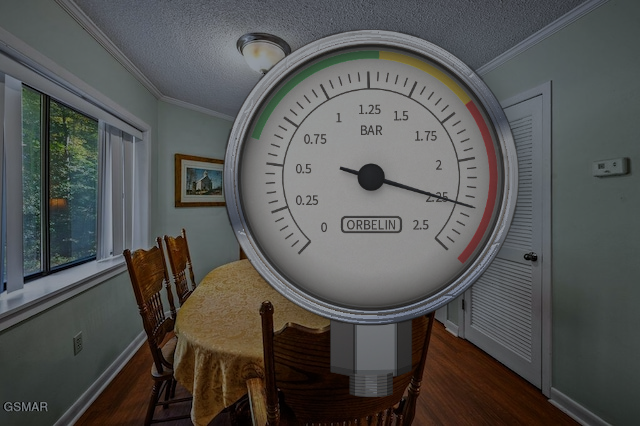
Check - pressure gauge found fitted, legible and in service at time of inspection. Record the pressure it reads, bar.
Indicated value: 2.25 bar
